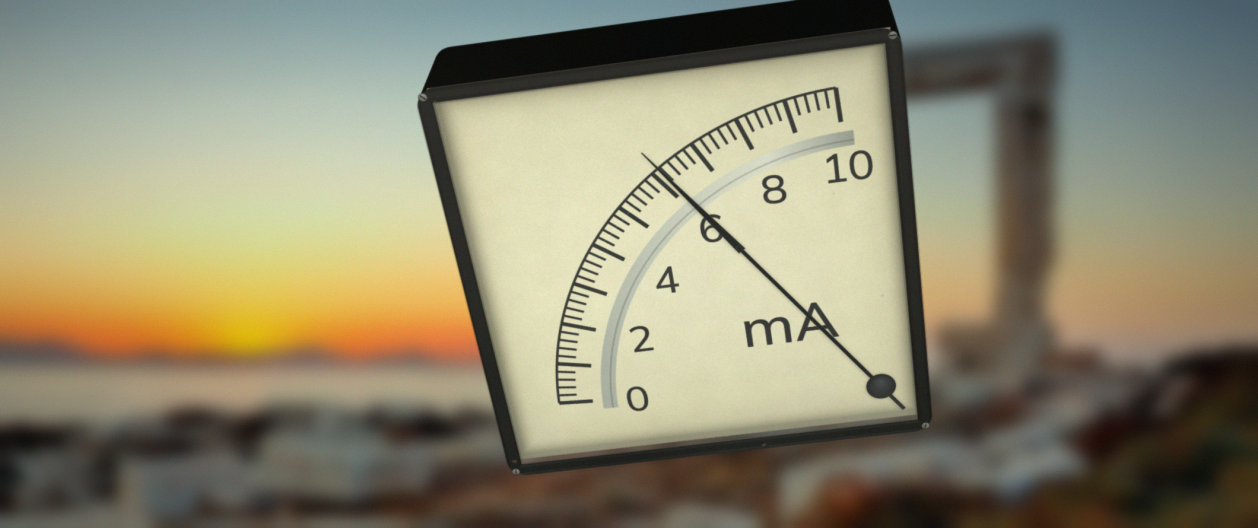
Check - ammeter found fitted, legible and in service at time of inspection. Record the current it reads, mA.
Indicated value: 6.2 mA
